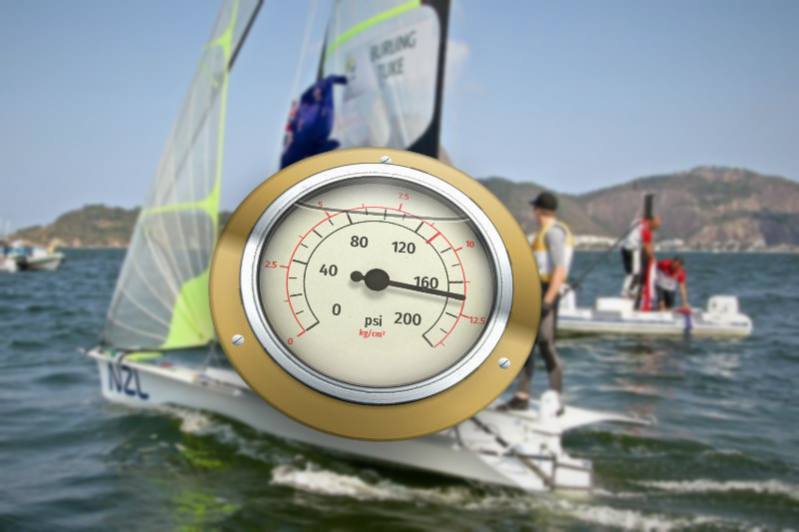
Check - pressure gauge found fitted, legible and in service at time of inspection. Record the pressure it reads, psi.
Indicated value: 170 psi
